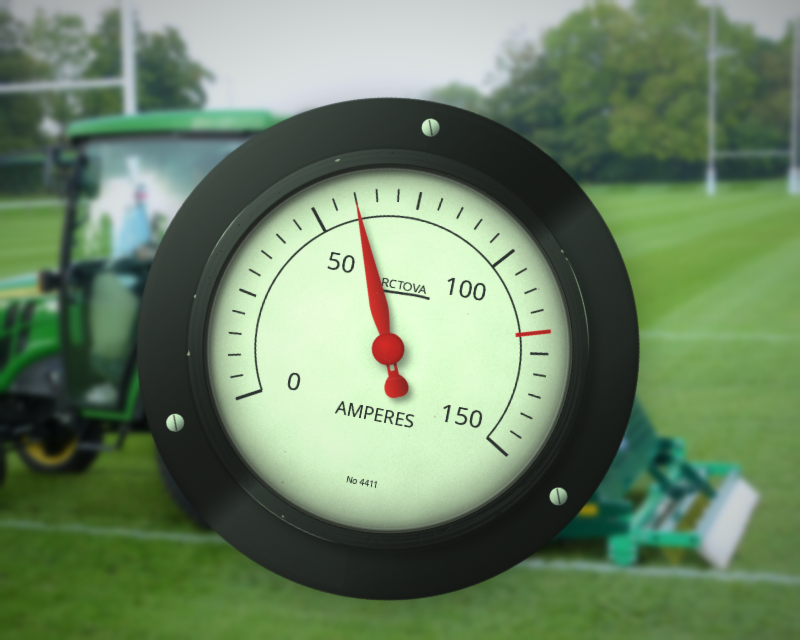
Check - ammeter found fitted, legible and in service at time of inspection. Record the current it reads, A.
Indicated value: 60 A
